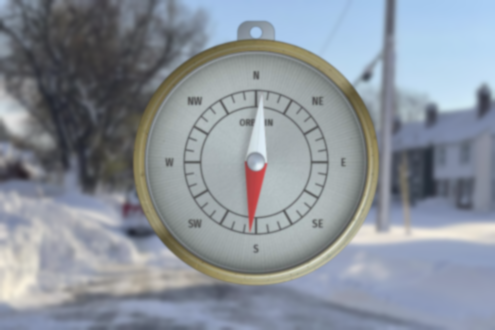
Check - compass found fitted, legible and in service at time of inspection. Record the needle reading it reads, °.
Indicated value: 185 °
